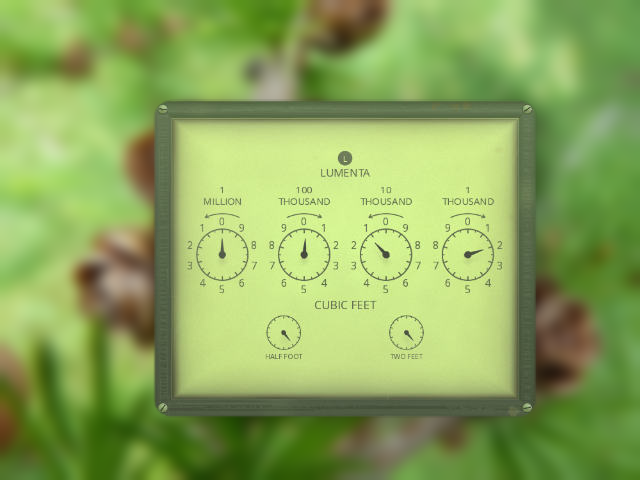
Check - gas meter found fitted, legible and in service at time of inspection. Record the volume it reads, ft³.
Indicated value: 1200 ft³
